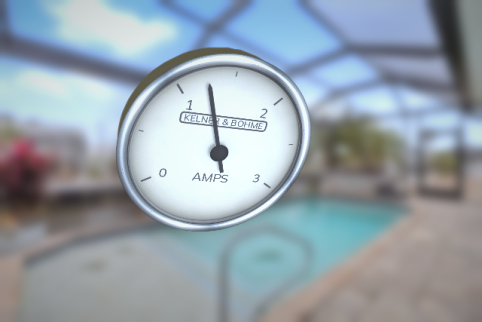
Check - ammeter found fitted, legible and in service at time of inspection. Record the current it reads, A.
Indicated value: 1.25 A
